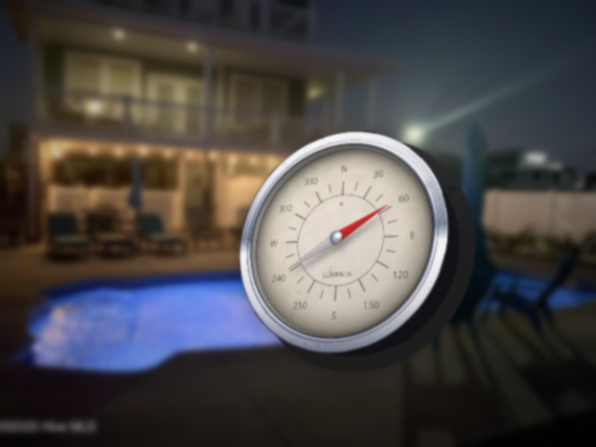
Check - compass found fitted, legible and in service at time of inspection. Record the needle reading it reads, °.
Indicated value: 60 °
